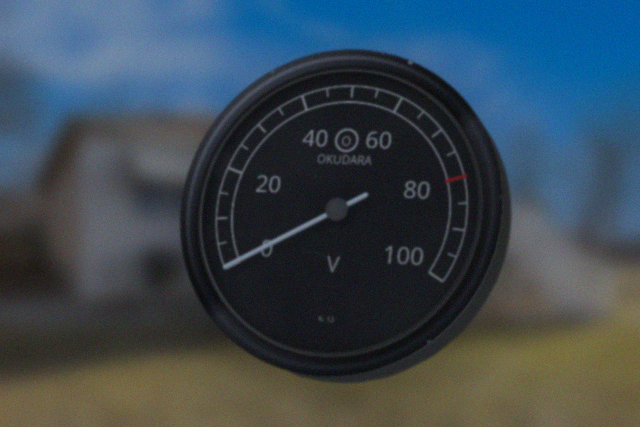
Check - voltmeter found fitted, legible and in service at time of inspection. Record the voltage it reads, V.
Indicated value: 0 V
